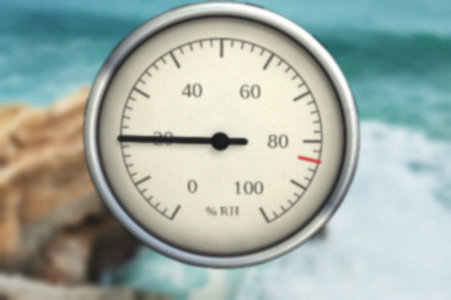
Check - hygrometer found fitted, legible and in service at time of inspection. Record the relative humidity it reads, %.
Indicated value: 20 %
